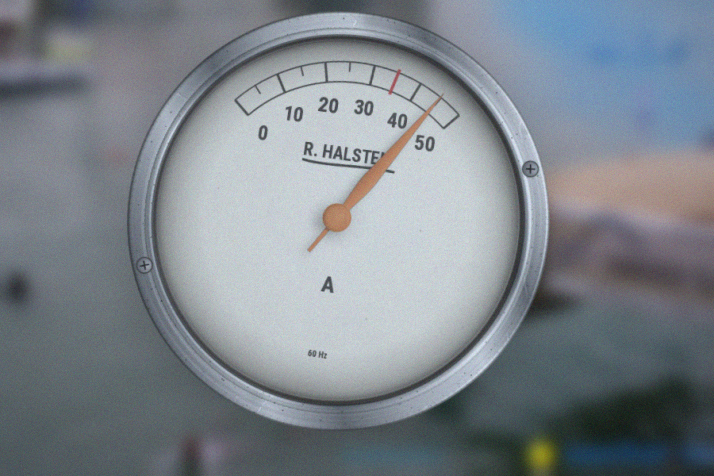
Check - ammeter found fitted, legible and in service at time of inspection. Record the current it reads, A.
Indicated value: 45 A
